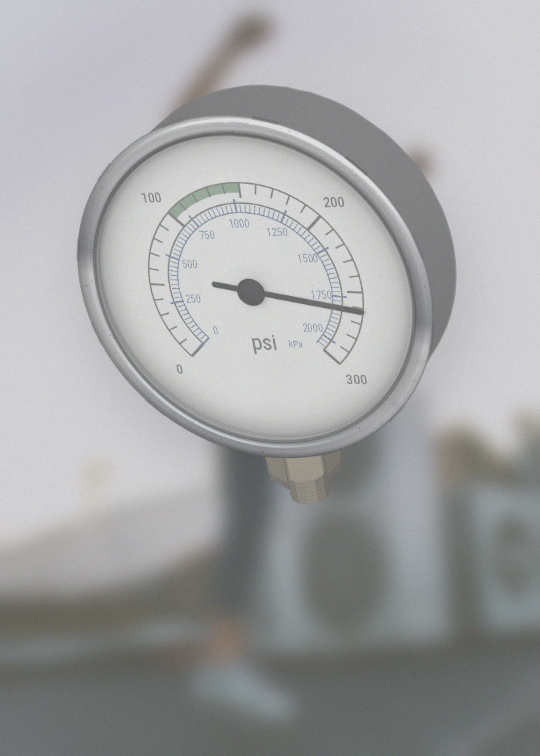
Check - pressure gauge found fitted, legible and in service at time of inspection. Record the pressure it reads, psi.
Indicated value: 260 psi
